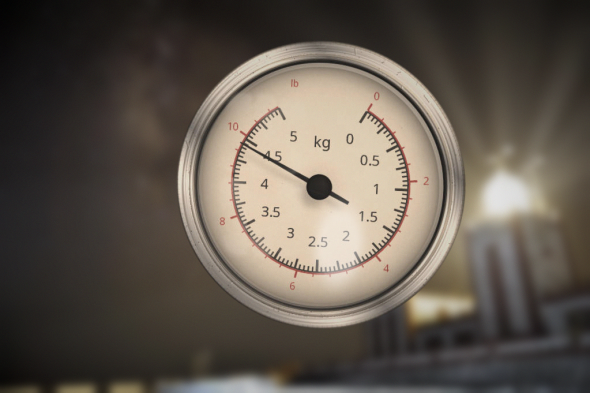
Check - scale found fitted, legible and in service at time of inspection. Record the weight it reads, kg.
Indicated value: 4.45 kg
